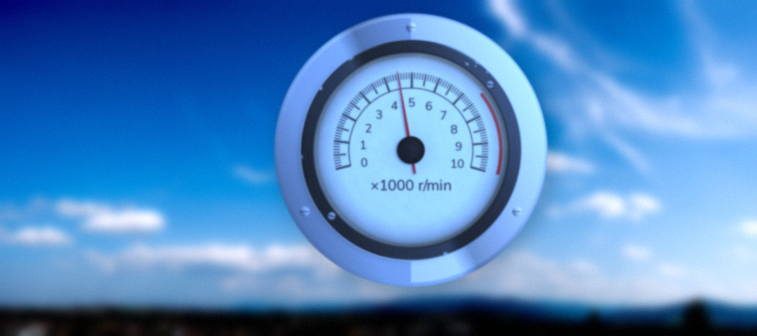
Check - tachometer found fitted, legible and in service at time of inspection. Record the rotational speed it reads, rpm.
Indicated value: 4500 rpm
